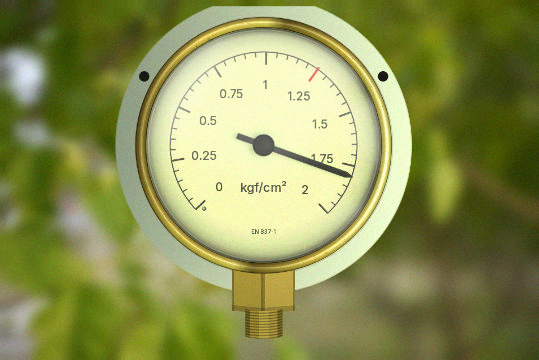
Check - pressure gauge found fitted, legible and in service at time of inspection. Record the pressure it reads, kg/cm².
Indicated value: 1.8 kg/cm²
